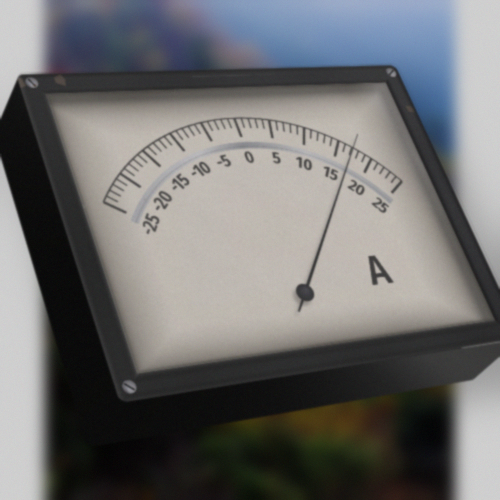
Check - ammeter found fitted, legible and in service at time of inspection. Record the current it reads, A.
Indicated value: 17 A
